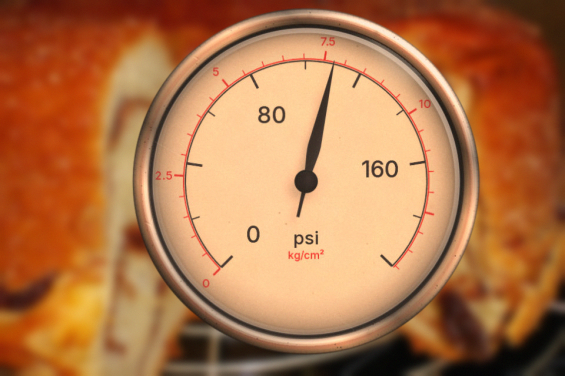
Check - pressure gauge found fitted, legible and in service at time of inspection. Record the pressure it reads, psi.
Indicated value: 110 psi
